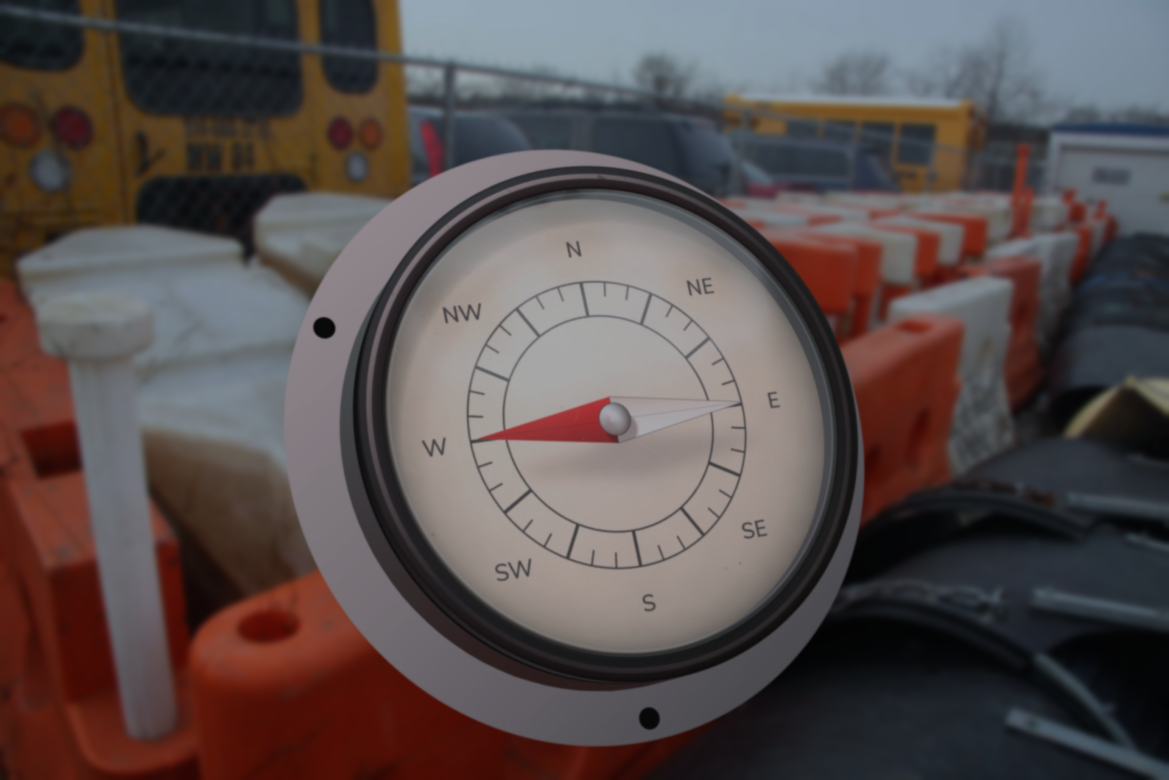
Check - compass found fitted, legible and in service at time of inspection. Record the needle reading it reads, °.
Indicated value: 270 °
